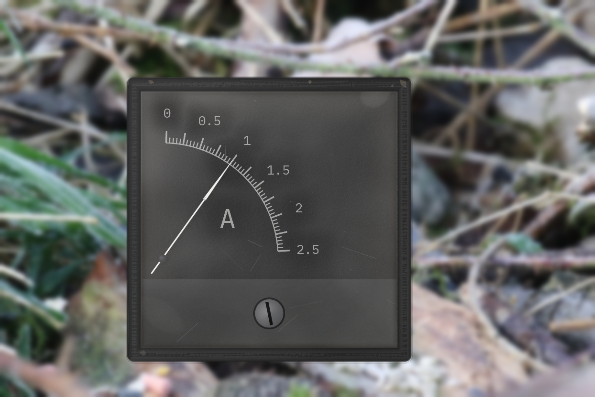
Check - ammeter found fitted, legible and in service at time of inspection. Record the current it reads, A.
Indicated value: 1 A
